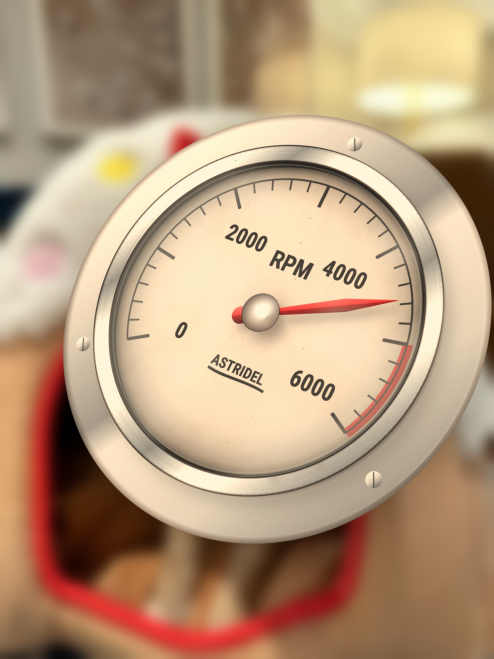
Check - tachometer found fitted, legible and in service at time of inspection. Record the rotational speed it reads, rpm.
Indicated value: 4600 rpm
